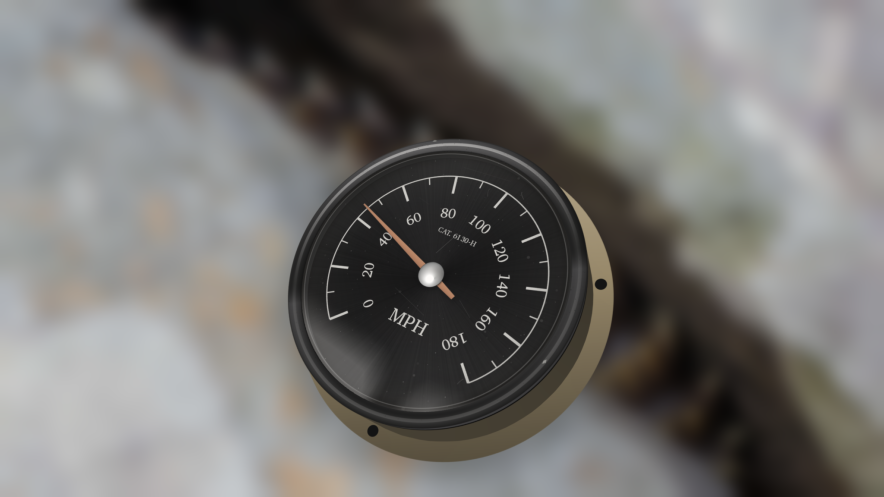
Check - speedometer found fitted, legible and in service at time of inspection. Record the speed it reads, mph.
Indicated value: 45 mph
